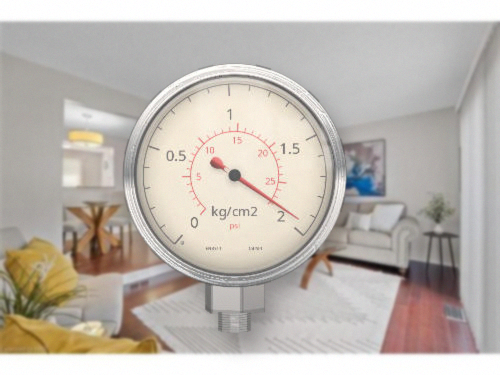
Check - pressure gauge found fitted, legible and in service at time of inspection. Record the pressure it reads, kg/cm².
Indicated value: 1.95 kg/cm²
